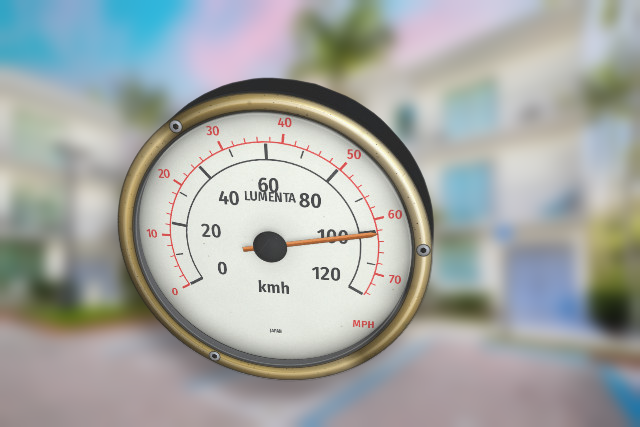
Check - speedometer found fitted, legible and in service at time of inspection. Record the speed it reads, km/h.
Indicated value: 100 km/h
